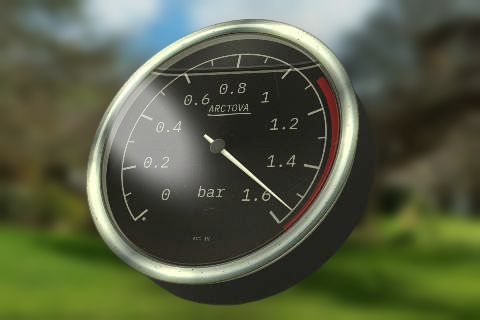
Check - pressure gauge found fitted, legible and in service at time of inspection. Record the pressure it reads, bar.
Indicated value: 1.55 bar
